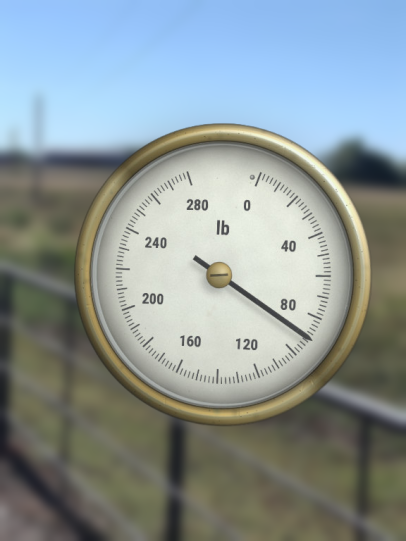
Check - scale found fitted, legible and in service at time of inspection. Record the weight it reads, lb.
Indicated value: 90 lb
